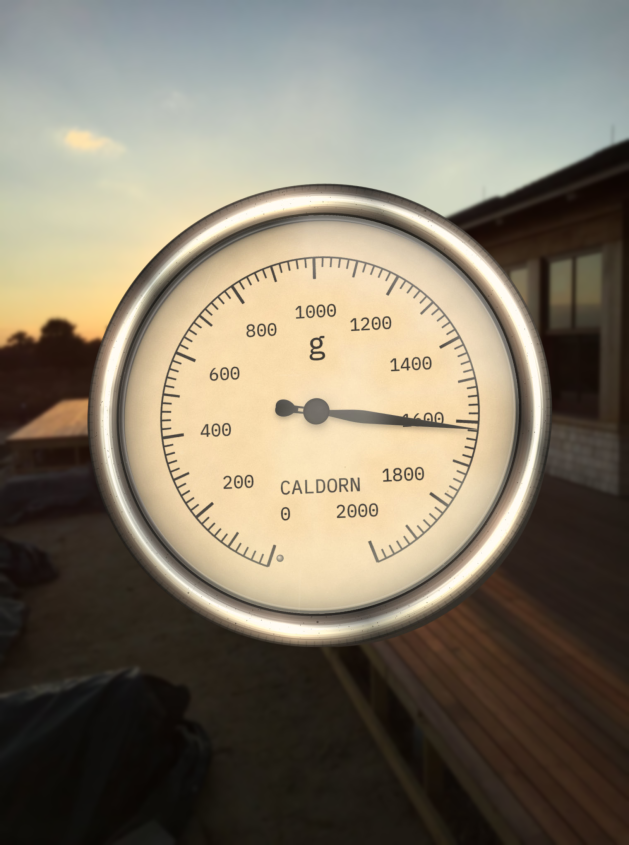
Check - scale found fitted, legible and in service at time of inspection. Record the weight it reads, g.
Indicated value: 1620 g
